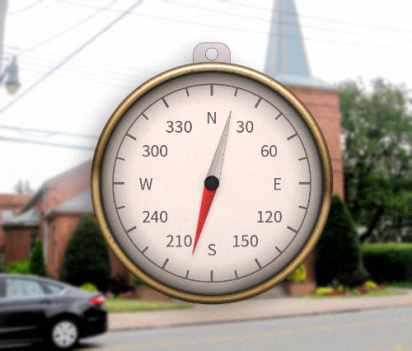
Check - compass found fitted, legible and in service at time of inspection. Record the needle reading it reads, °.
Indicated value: 195 °
